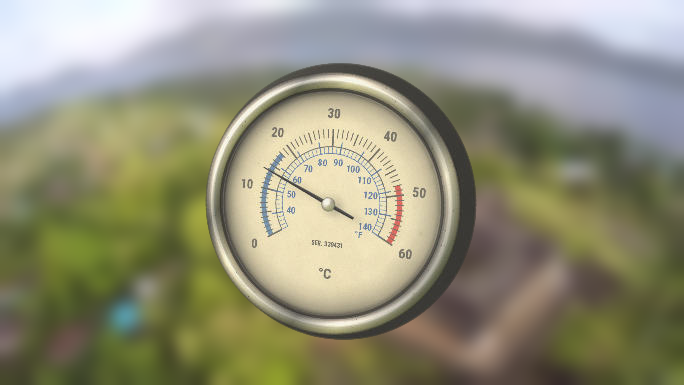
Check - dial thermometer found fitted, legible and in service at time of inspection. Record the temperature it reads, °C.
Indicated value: 14 °C
